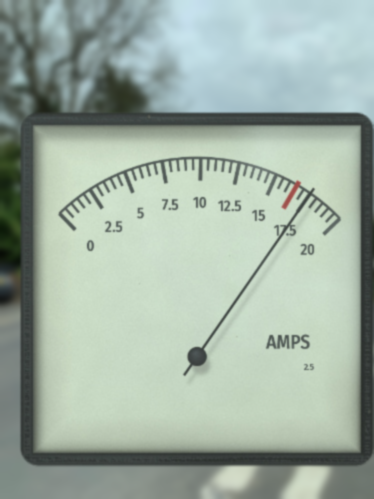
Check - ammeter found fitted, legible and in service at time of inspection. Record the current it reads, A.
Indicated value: 17.5 A
